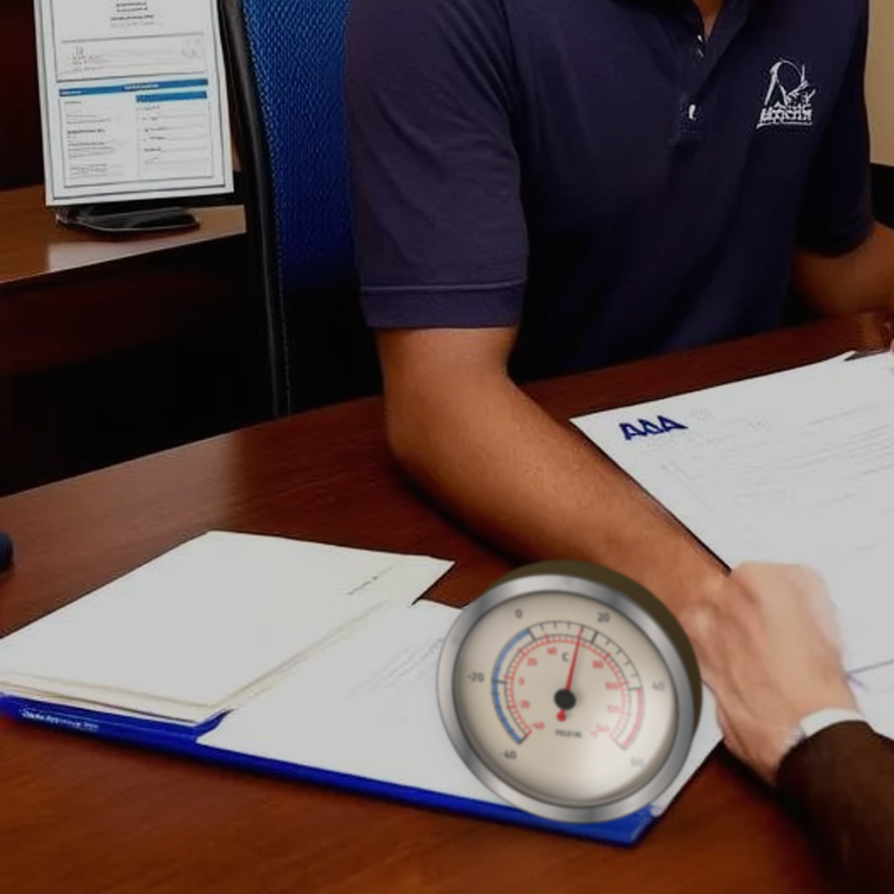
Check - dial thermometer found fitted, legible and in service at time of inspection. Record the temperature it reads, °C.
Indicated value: 16 °C
